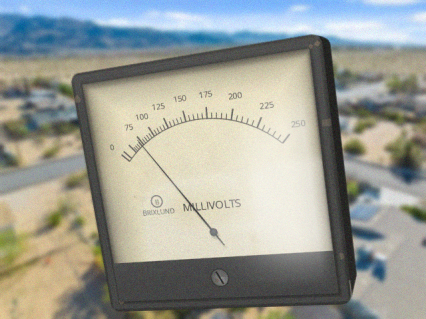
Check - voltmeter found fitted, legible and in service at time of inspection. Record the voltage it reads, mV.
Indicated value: 75 mV
